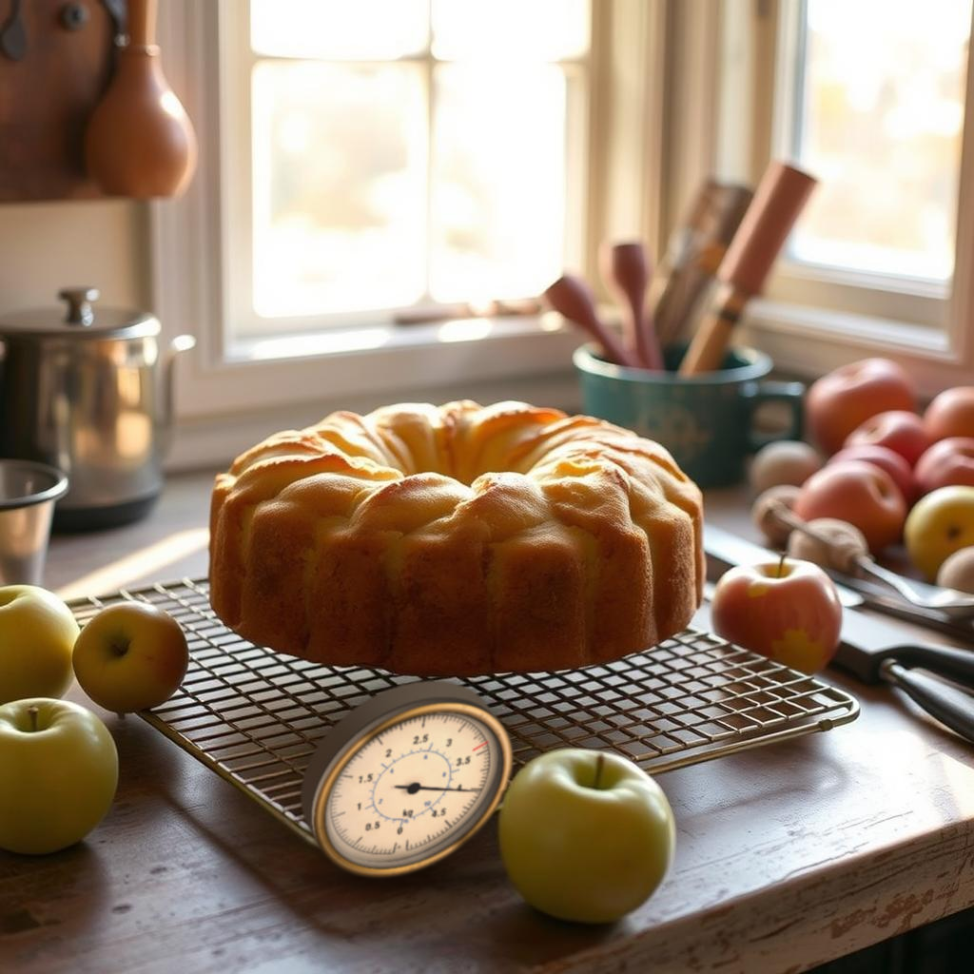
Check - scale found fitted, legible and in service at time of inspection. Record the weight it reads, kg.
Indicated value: 4 kg
